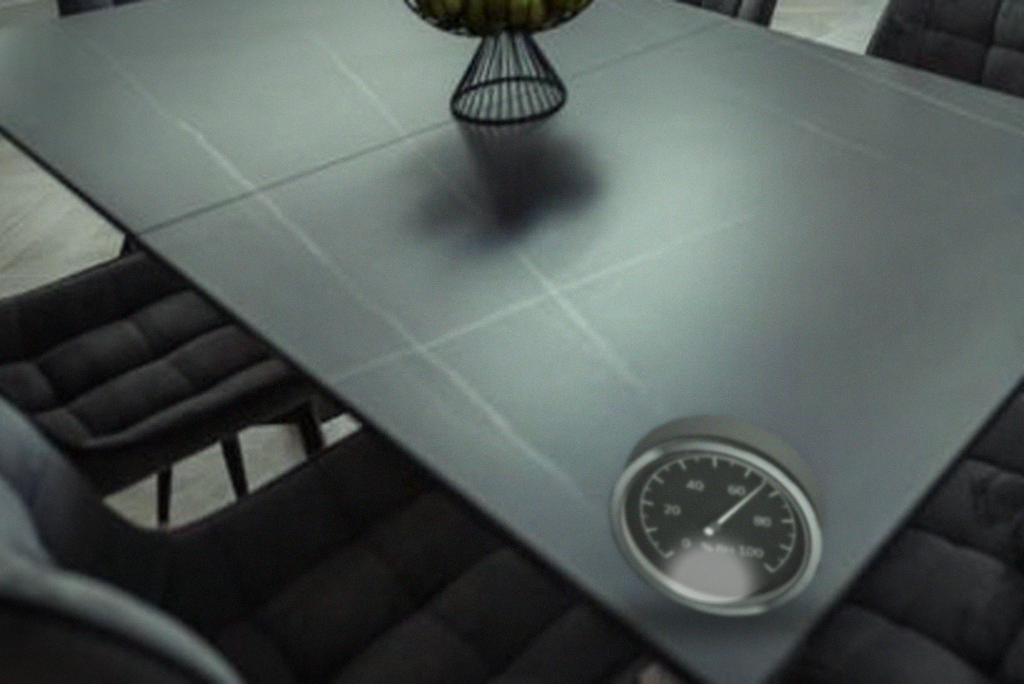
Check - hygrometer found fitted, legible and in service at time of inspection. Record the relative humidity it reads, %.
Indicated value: 65 %
